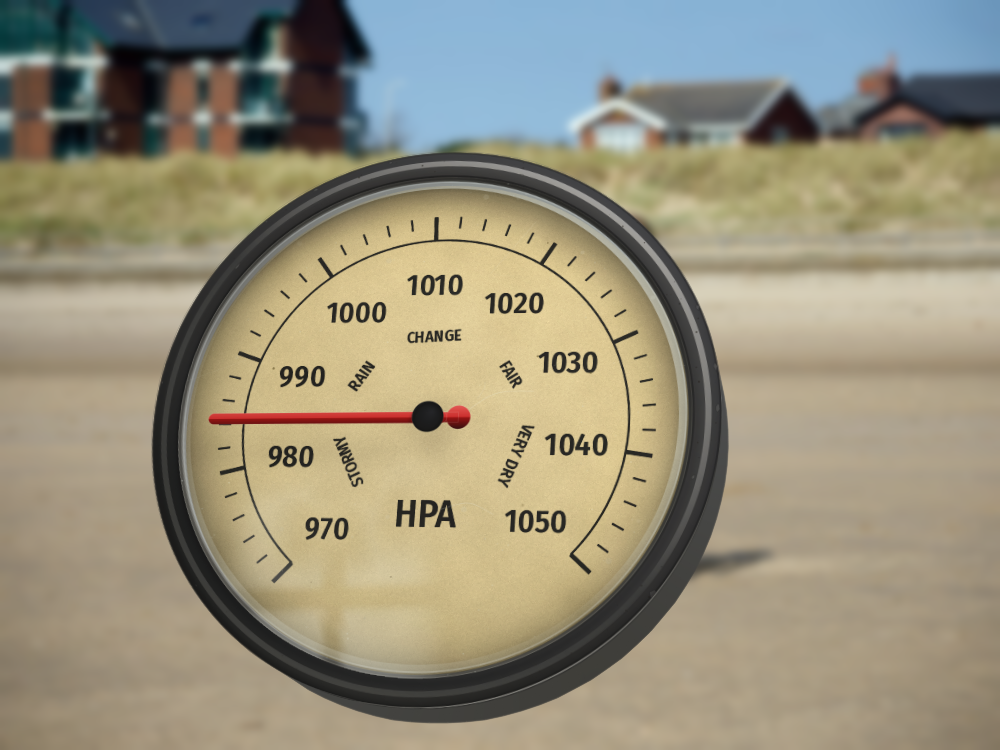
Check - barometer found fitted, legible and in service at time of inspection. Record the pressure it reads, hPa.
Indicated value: 984 hPa
